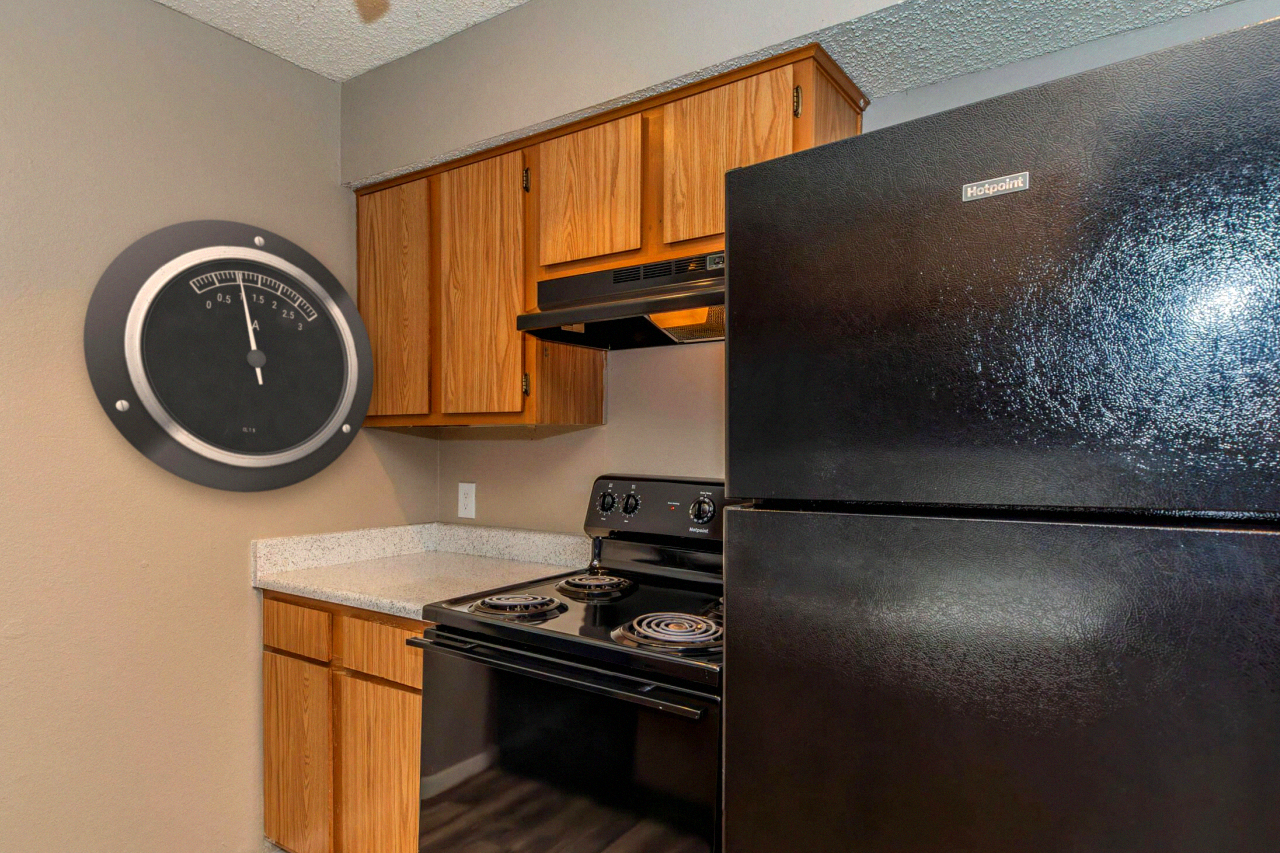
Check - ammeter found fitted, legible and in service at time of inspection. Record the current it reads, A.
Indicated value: 1 A
